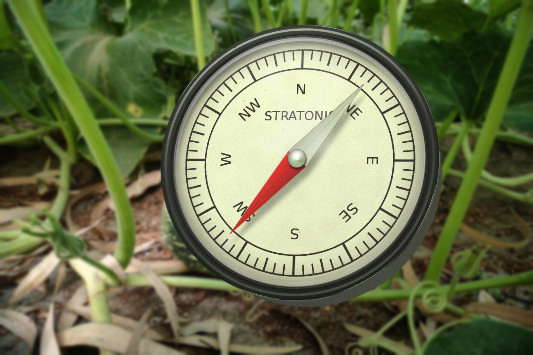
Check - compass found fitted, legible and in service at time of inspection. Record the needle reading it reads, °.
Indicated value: 220 °
